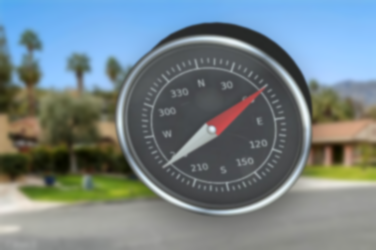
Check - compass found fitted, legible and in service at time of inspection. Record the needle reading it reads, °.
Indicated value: 60 °
